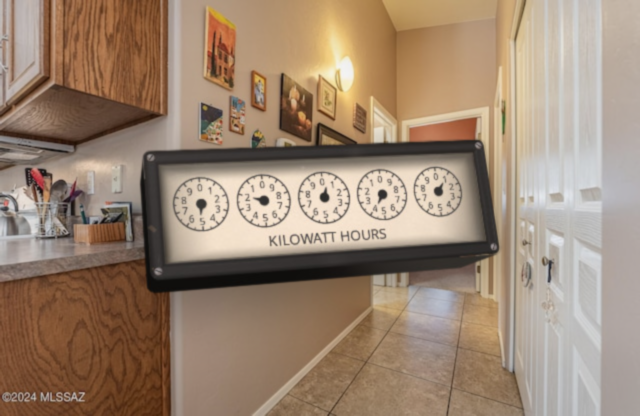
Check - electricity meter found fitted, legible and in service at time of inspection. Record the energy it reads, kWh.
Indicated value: 52041 kWh
